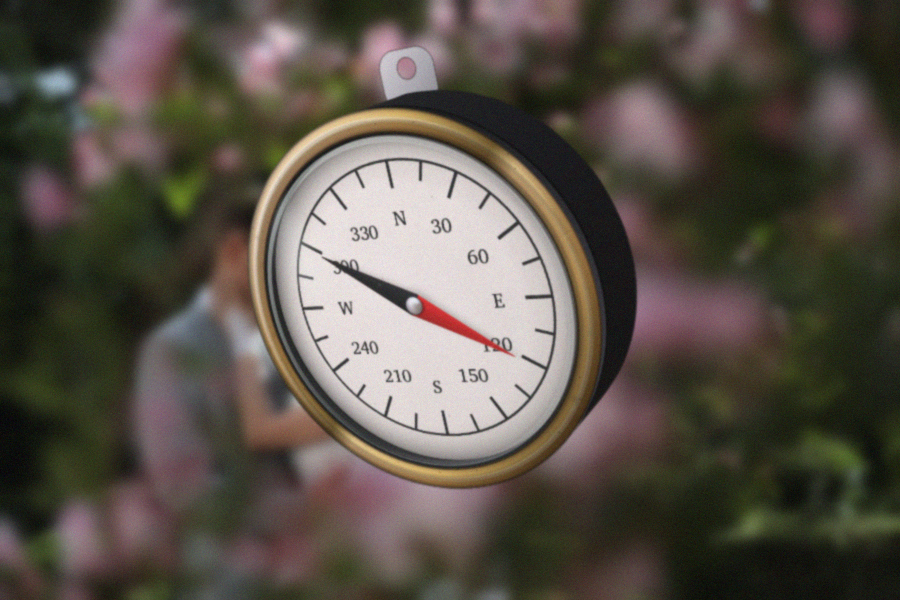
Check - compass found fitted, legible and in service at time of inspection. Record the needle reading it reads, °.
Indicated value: 120 °
